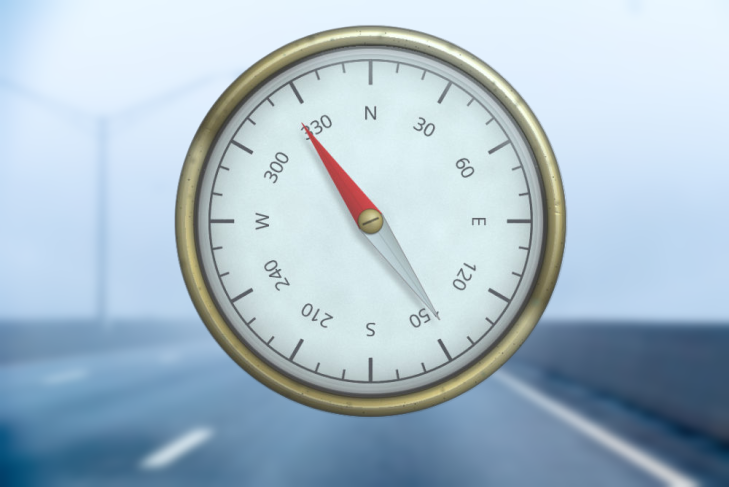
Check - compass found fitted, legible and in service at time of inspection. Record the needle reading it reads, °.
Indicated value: 325 °
